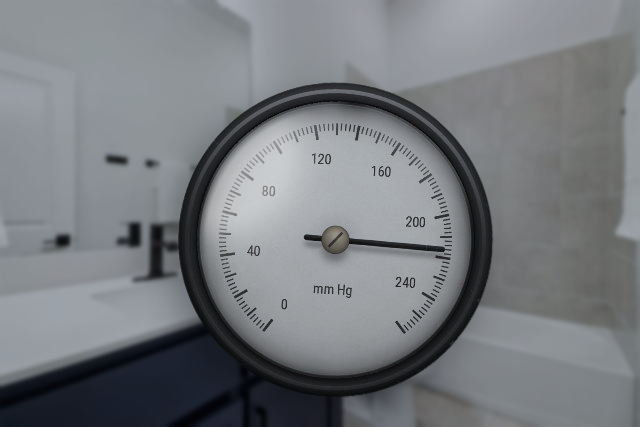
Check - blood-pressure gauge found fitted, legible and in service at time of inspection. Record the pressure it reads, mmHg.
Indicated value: 216 mmHg
